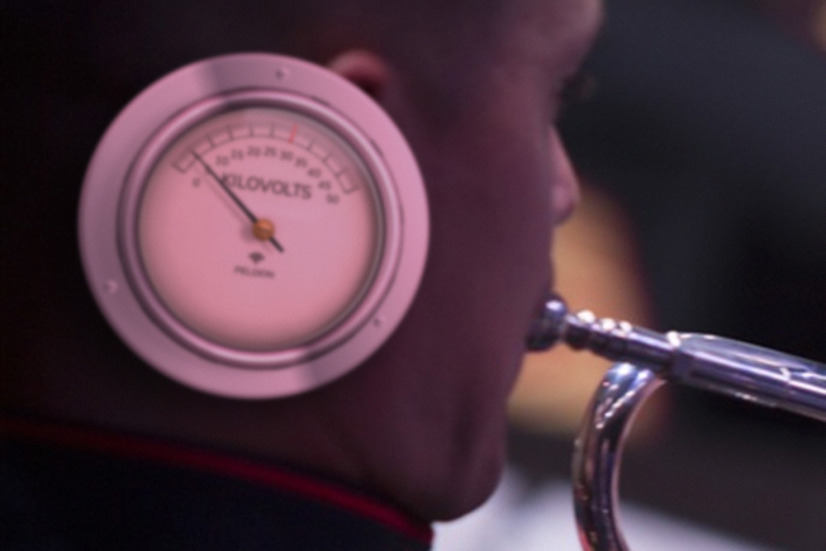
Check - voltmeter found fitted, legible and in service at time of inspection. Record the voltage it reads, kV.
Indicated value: 5 kV
